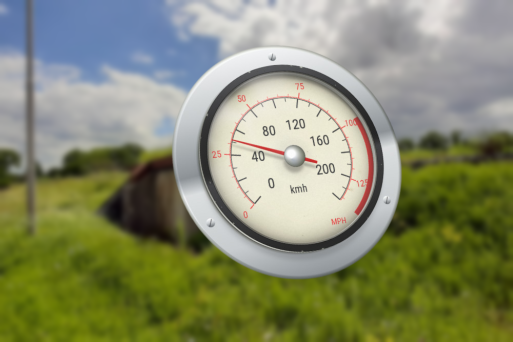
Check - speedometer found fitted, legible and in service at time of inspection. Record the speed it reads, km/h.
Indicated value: 50 km/h
